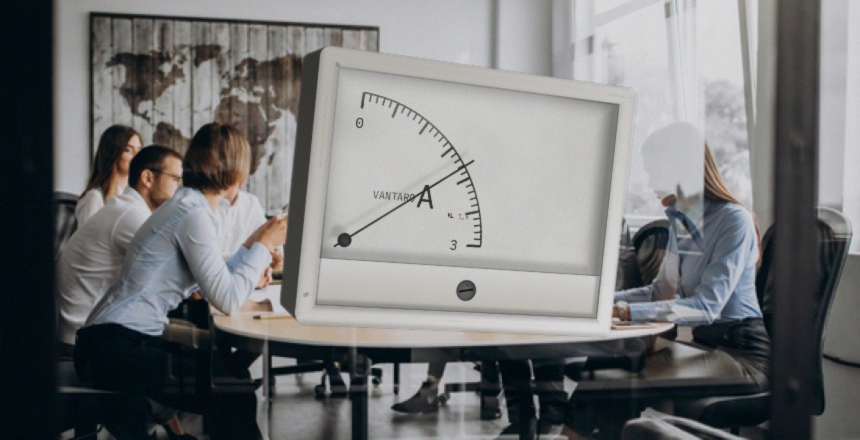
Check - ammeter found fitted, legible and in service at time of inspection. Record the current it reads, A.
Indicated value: 1.8 A
